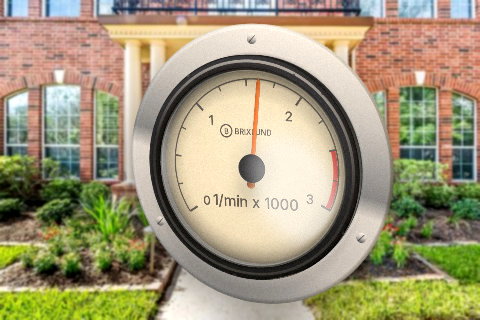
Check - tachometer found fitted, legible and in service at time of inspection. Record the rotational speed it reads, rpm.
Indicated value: 1625 rpm
